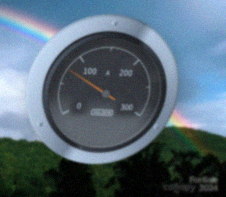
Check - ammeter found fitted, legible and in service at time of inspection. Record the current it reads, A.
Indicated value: 75 A
